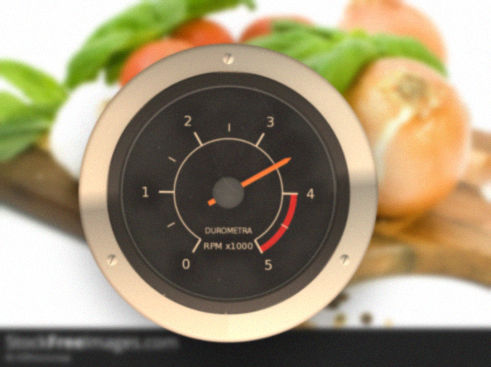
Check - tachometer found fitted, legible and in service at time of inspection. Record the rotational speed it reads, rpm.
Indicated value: 3500 rpm
